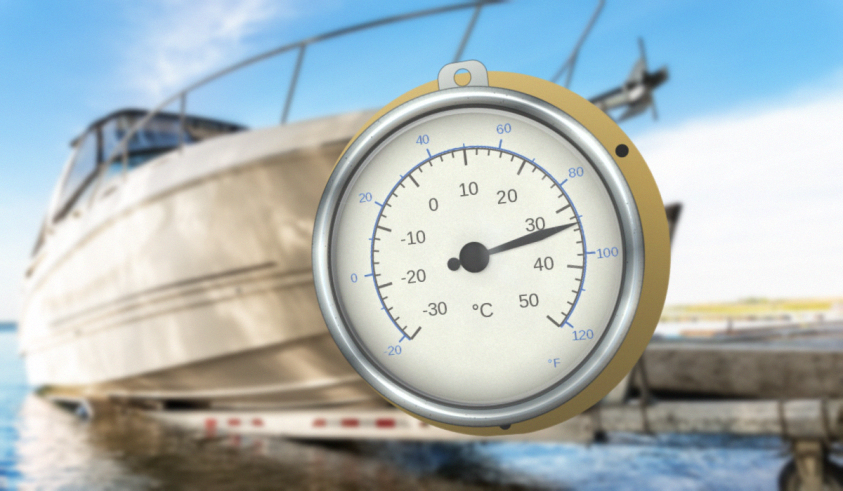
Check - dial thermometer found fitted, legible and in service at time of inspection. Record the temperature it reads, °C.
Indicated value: 33 °C
